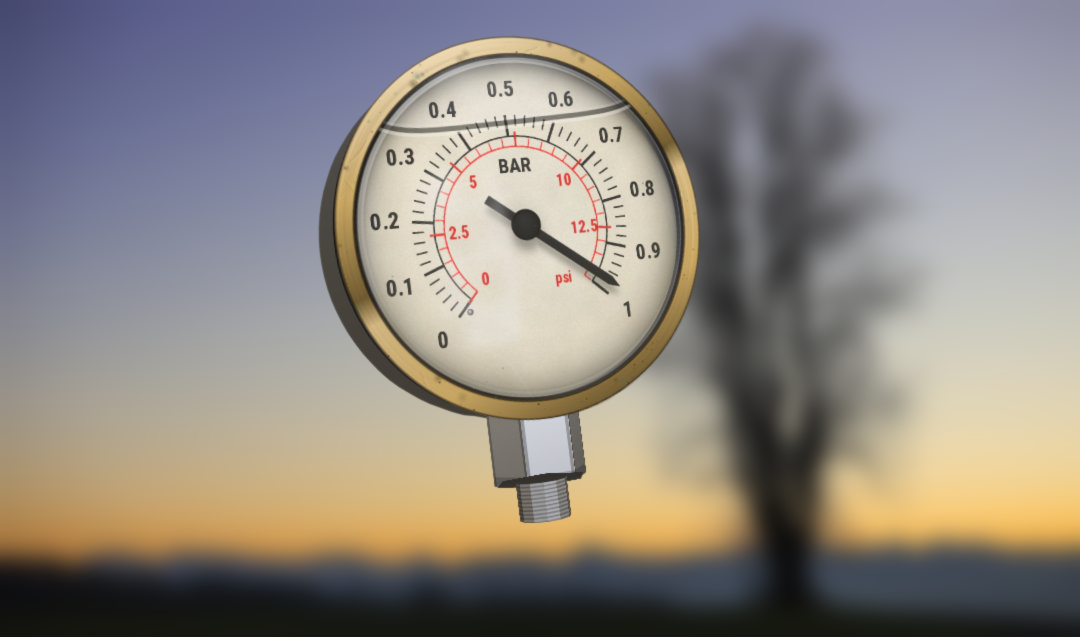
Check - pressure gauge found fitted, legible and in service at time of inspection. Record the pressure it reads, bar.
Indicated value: 0.98 bar
